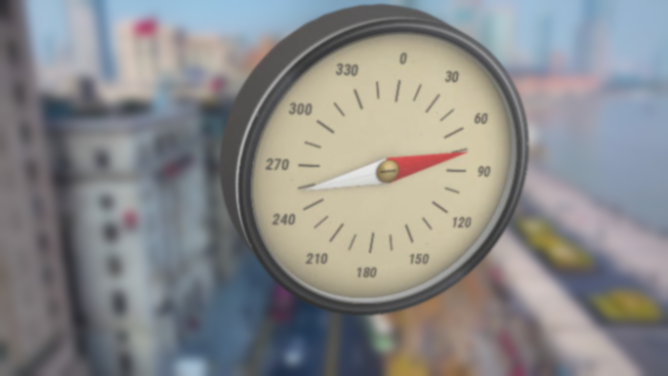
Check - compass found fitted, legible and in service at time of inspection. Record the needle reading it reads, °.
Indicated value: 75 °
